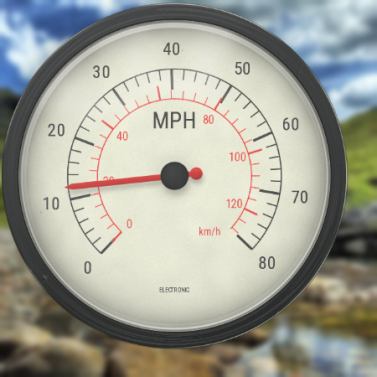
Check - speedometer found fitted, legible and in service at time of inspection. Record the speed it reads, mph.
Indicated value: 12 mph
